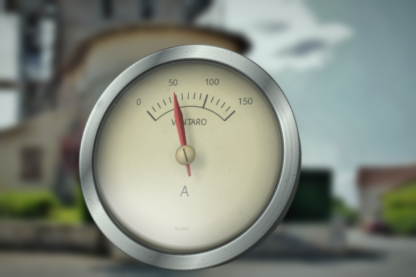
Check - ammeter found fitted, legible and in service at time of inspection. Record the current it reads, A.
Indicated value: 50 A
